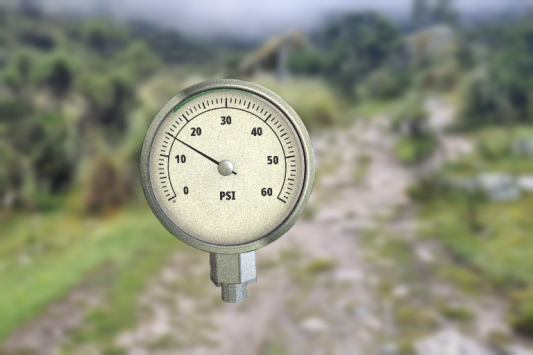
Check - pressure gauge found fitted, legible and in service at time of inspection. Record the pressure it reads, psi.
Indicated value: 15 psi
